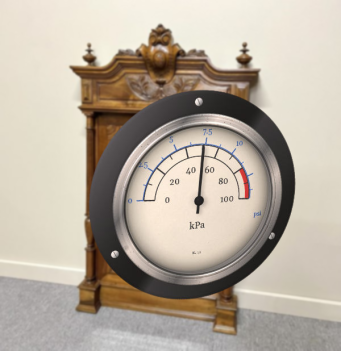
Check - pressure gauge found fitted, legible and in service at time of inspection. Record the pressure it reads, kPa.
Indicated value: 50 kPa
